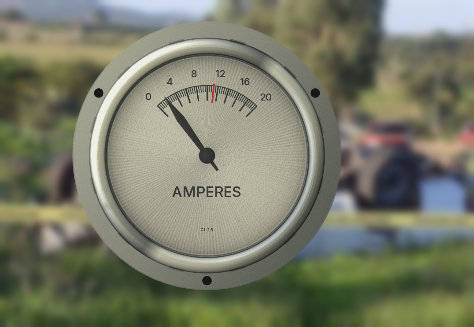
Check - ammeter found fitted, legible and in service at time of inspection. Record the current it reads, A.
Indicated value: 2 A
